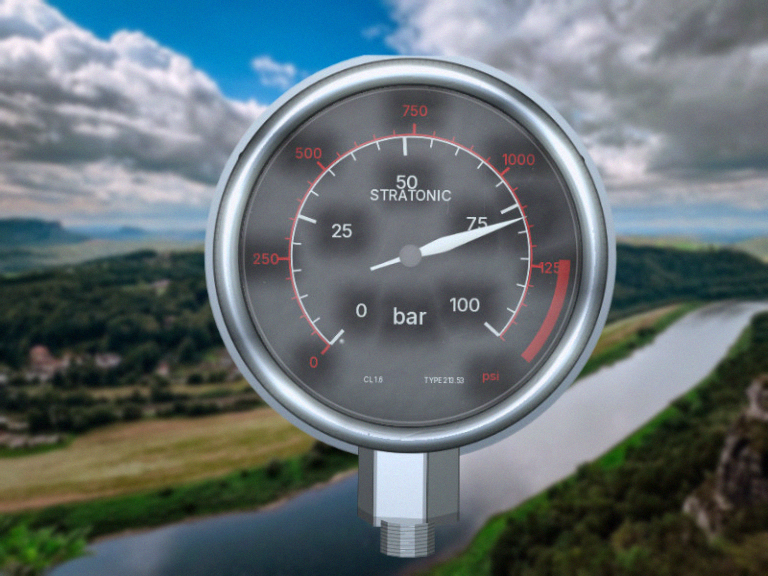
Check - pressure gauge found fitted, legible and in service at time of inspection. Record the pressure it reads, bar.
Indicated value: 77.5 bar
